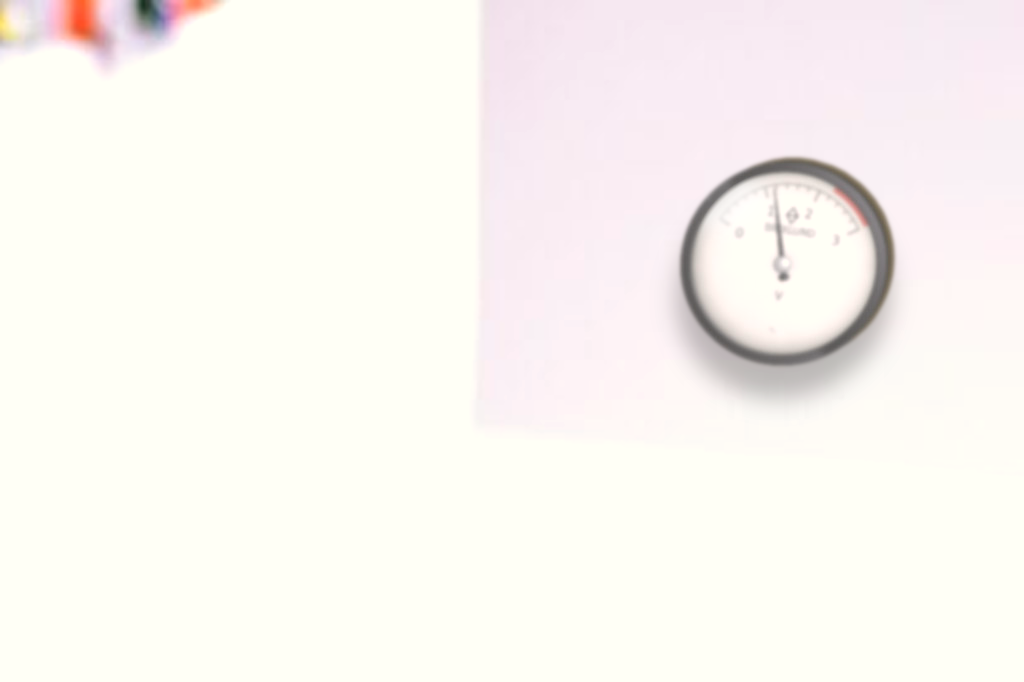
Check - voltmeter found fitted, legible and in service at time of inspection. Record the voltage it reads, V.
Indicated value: 1.2 V
